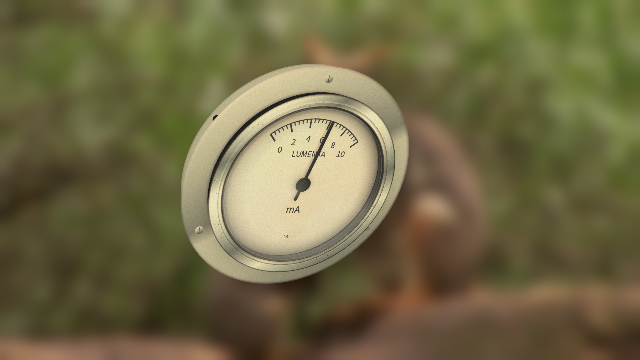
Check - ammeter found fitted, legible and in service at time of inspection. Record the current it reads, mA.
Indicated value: 6 mA
